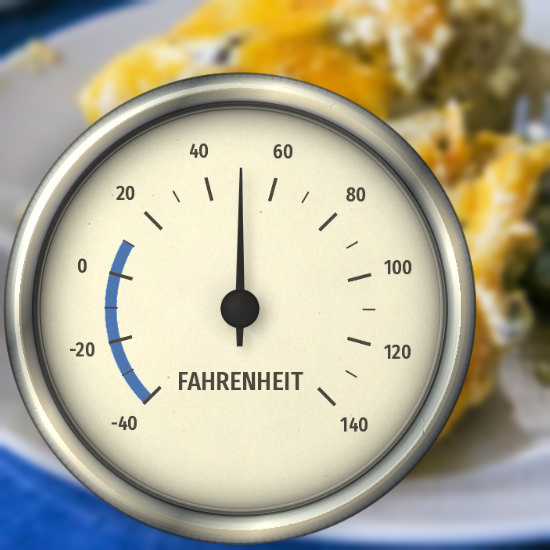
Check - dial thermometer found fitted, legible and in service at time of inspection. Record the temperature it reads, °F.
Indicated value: 50 °F
